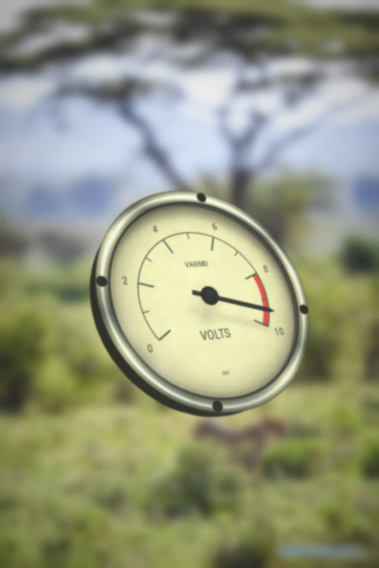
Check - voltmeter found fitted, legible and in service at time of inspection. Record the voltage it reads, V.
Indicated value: 9.5 V
